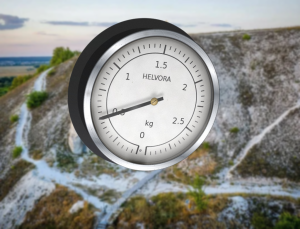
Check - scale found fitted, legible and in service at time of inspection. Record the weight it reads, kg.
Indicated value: 0.5 kg
